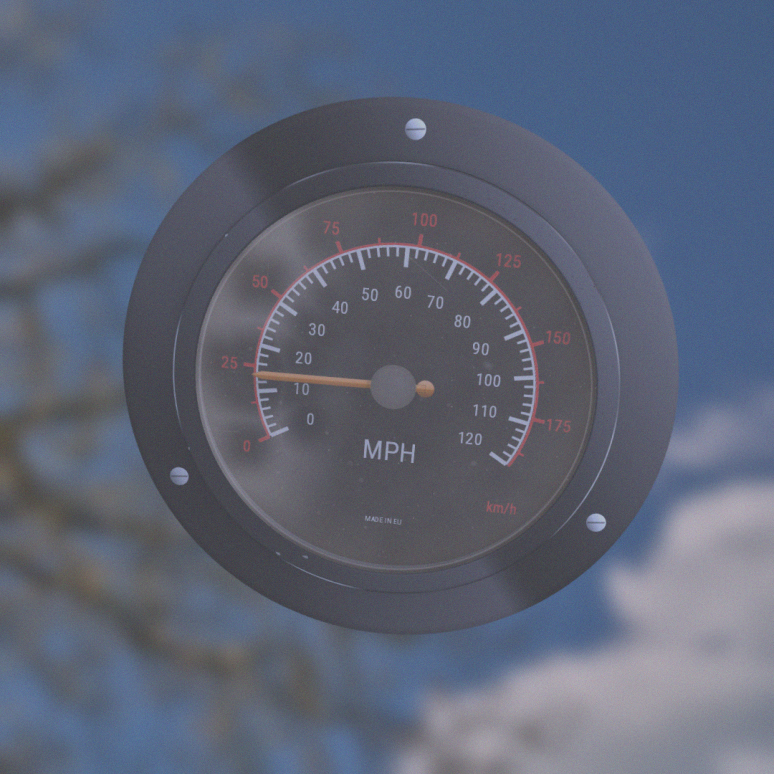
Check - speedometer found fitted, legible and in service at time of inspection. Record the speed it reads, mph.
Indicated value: 14 mph
